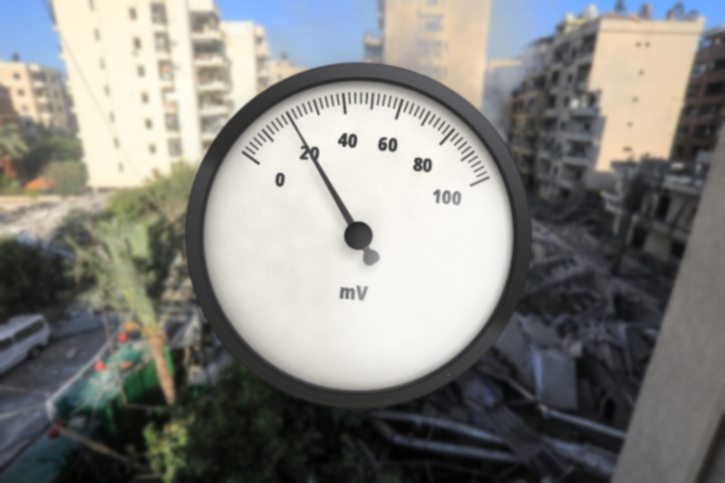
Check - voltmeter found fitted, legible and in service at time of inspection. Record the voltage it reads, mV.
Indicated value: 20 mV
